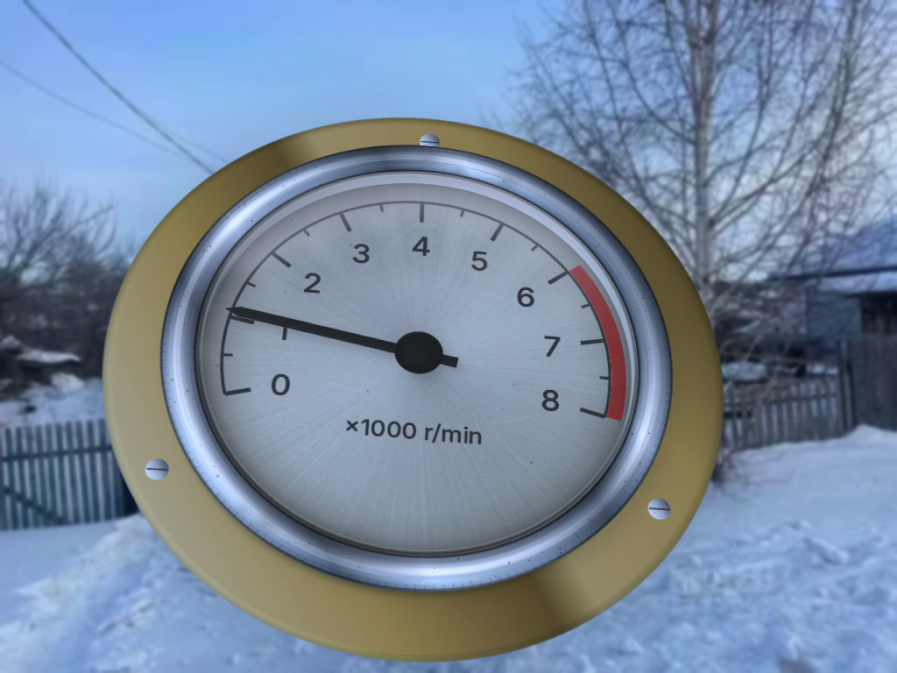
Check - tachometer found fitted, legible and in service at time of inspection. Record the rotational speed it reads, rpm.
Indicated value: 1000 rpm
